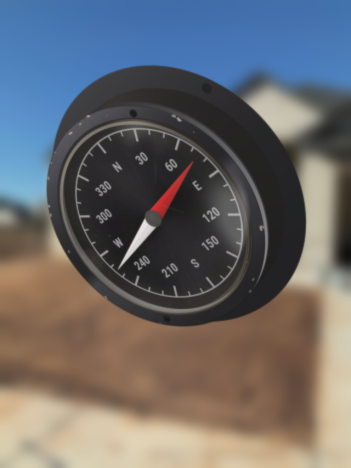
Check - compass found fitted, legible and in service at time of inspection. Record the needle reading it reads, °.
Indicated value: 75 °
